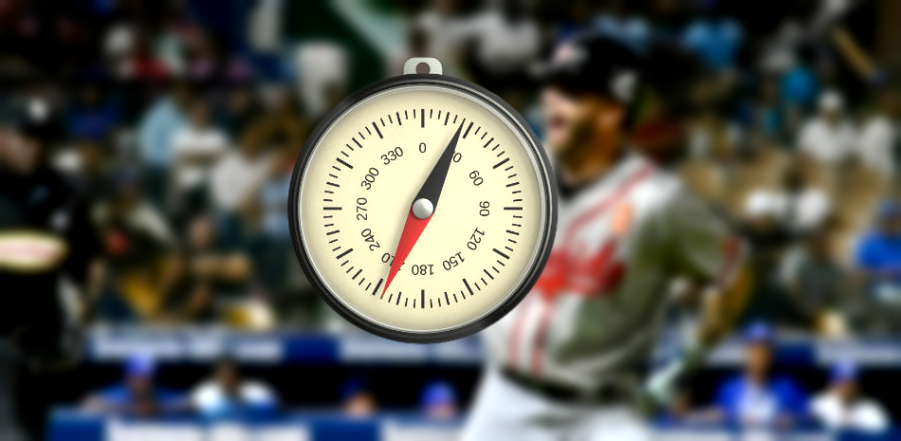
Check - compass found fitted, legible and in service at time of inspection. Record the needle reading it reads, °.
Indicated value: 205 °
